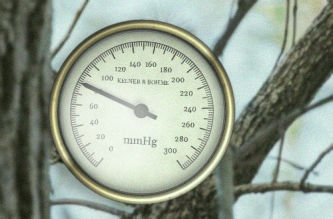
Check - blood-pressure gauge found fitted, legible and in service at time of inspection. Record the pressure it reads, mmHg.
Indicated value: 80 mmHg
